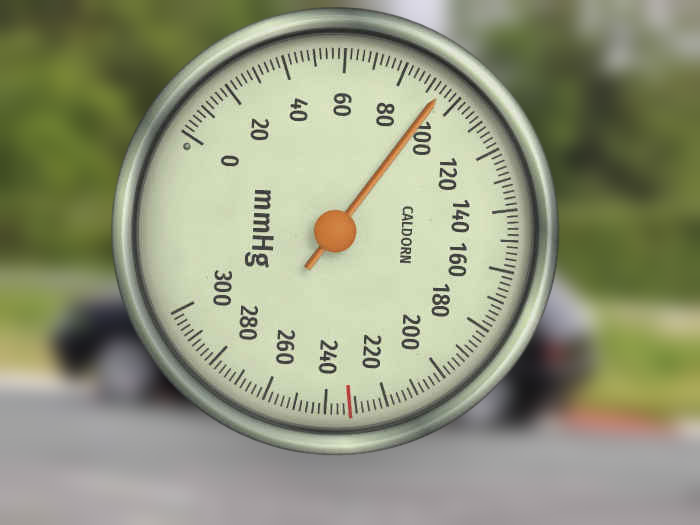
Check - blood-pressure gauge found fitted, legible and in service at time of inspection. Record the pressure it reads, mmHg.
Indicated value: 94 mmHg
